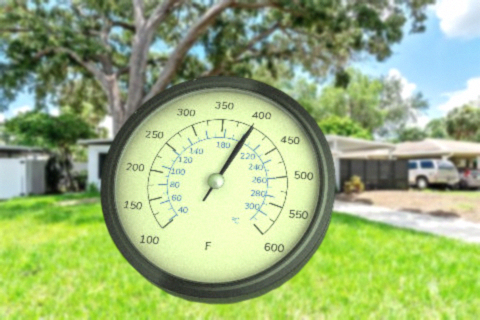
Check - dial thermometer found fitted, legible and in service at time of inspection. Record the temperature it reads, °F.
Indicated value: 400 °F
